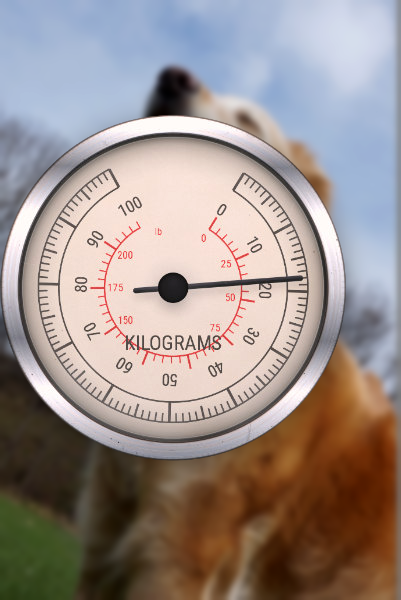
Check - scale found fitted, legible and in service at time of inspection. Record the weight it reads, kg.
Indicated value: 18 kg
